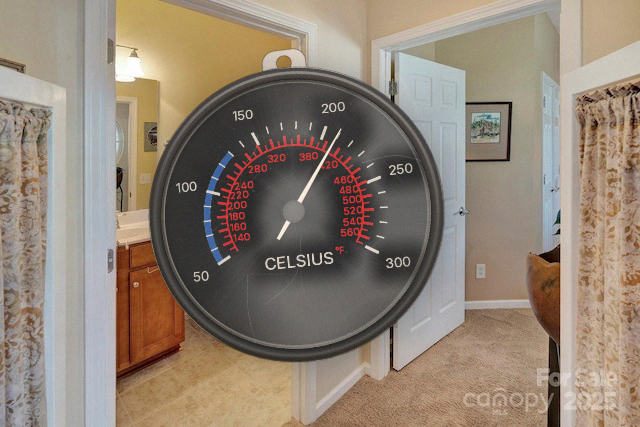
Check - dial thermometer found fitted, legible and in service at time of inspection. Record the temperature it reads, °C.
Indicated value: 210 °C
